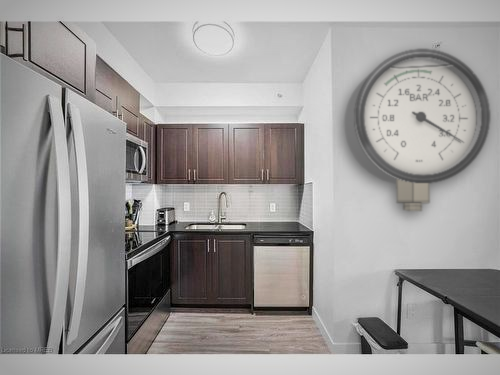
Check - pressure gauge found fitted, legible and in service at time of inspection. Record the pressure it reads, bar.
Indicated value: 3.6 bar
